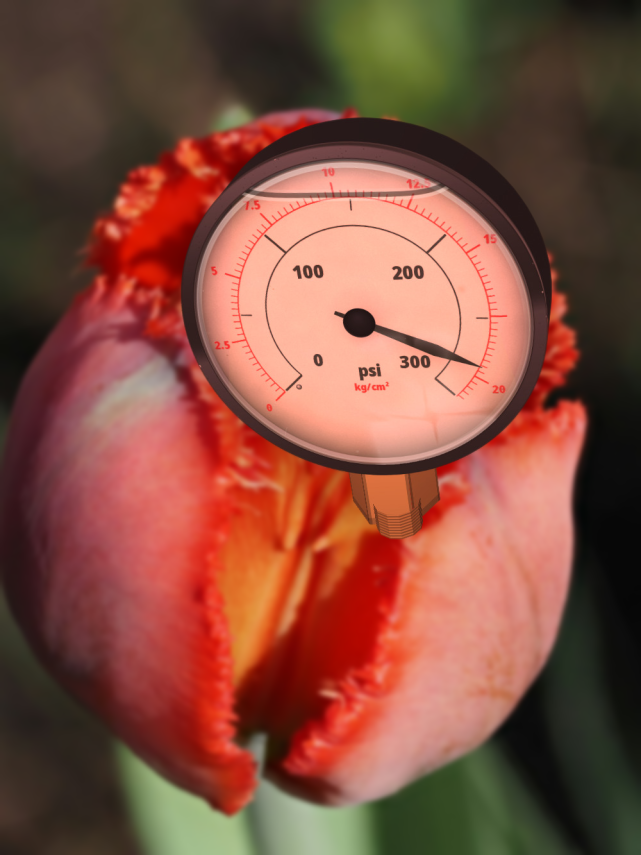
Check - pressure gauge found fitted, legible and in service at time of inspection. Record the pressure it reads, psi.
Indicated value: 275 psi
